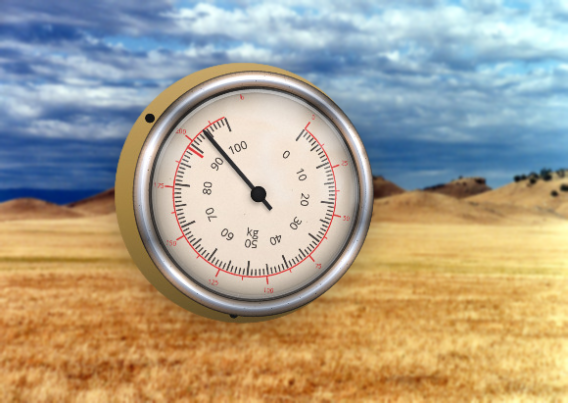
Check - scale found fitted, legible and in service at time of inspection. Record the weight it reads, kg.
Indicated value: 94 kg
